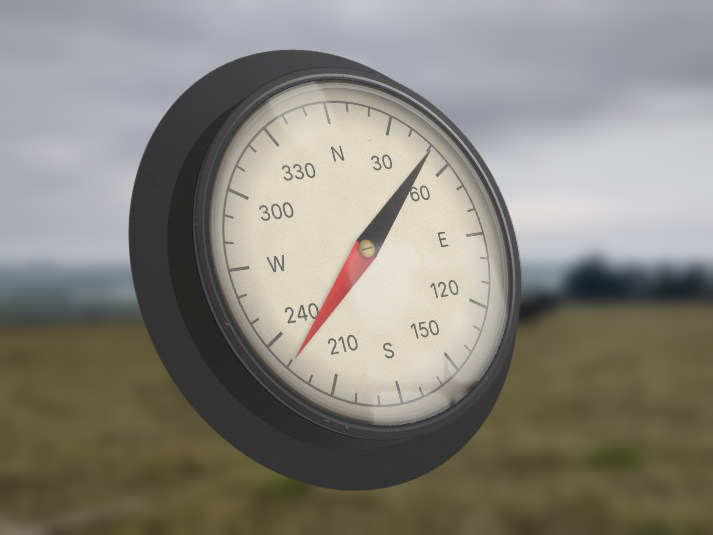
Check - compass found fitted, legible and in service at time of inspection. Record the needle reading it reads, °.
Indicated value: 230 °
